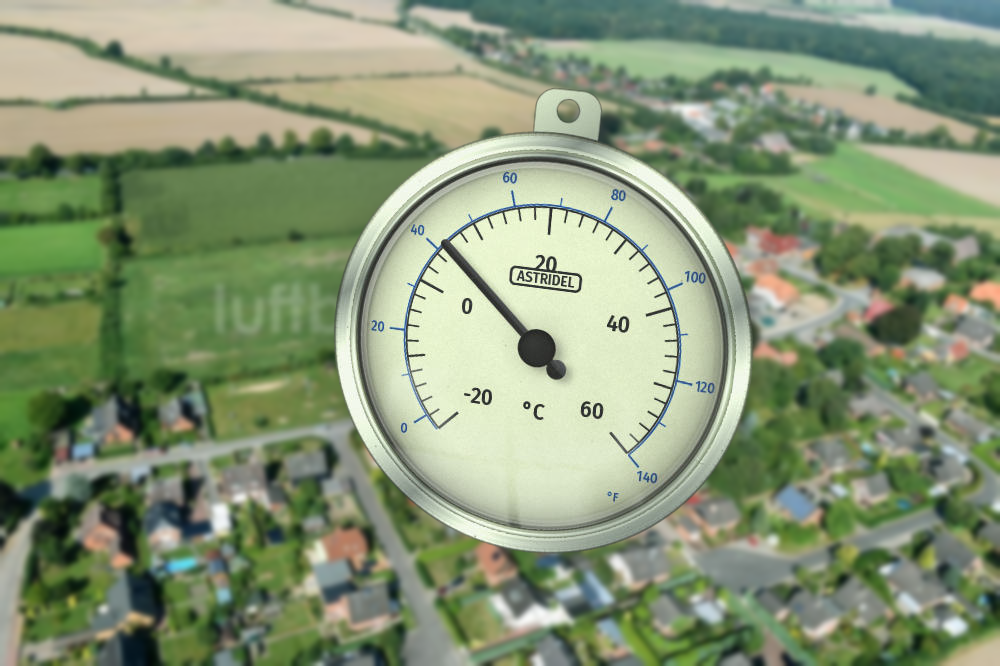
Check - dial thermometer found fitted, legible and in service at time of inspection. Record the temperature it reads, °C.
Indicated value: 6 °C
